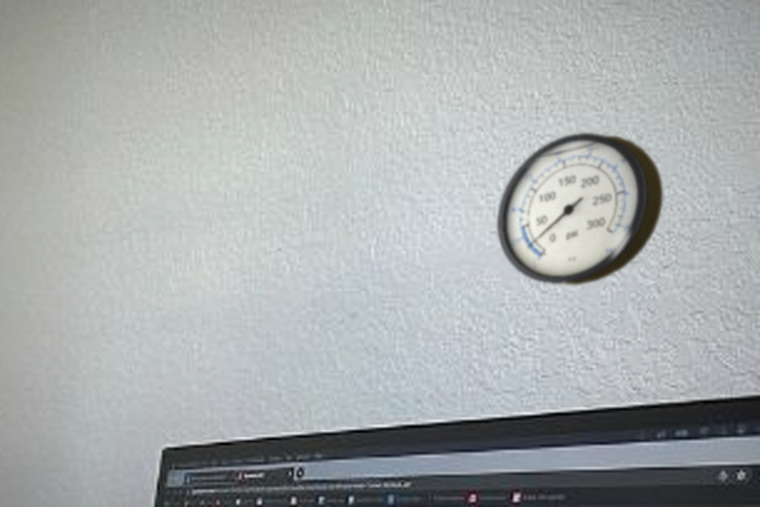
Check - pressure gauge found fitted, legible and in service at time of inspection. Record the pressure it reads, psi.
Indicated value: 20 psi
